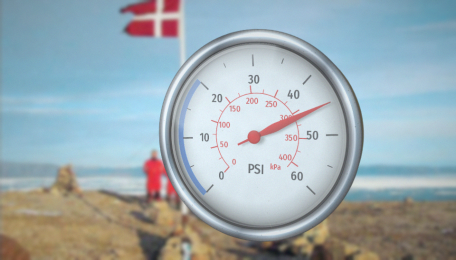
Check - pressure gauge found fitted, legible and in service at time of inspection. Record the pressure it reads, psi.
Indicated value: 45 psi
